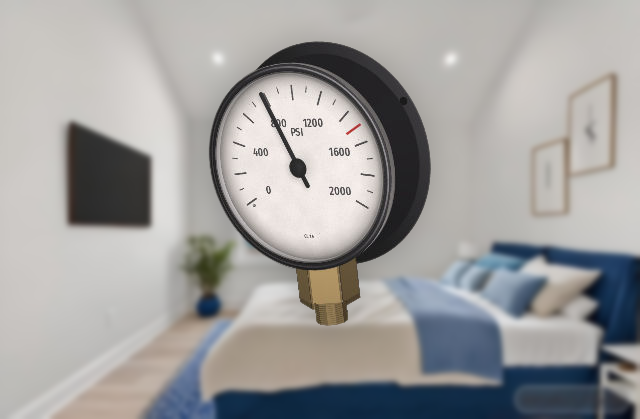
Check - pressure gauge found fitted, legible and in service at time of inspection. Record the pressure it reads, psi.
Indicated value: 800 psi
